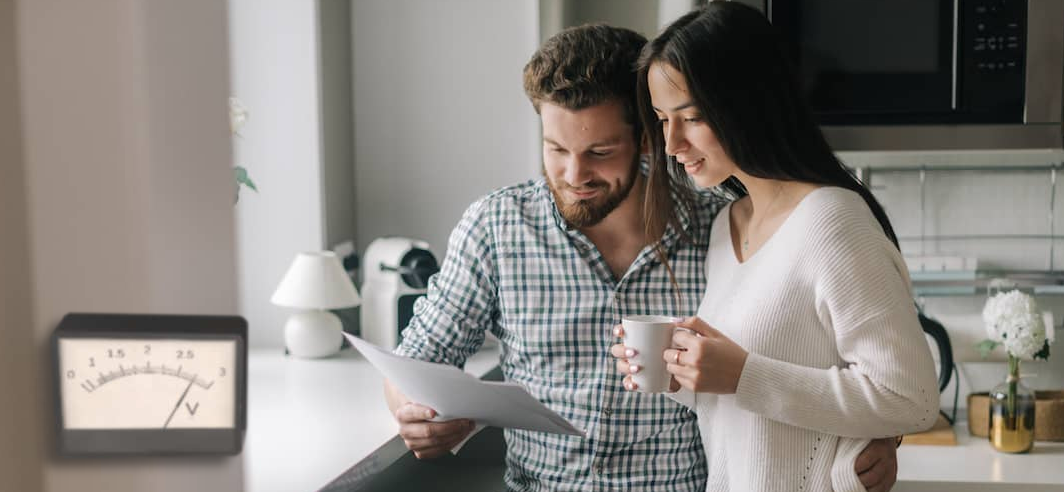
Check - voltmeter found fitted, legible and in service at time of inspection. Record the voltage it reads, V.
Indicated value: 2.75 V
